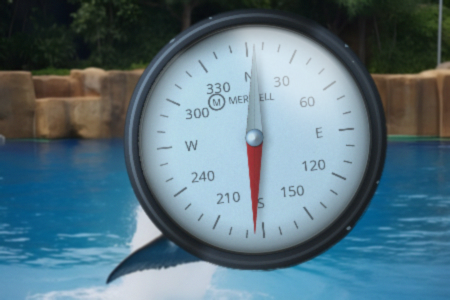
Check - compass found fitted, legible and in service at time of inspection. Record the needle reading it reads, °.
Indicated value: 185 °
